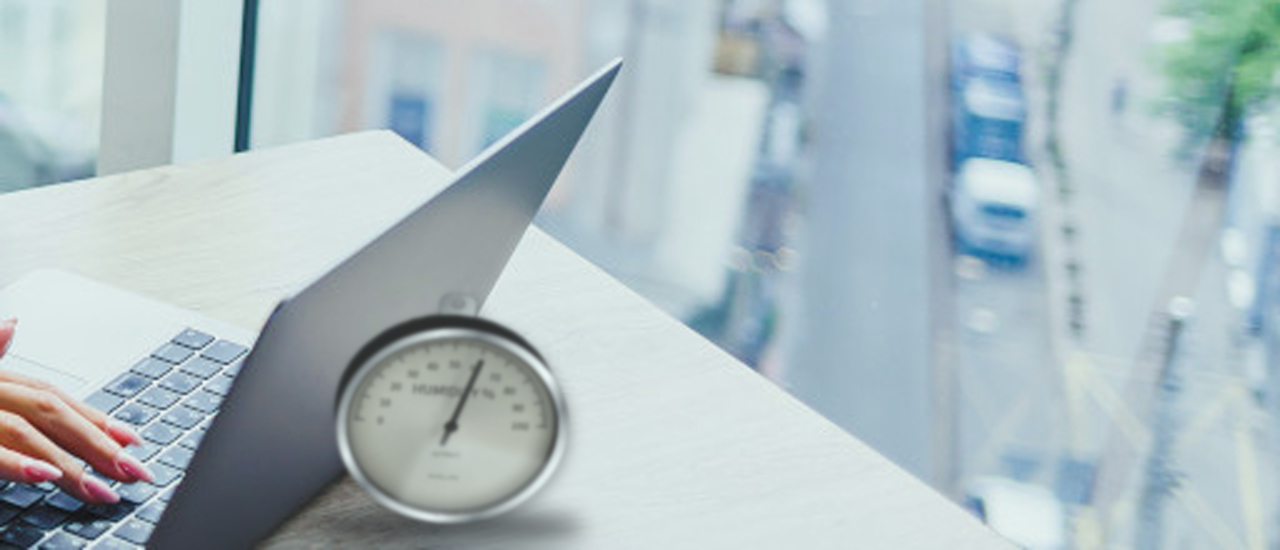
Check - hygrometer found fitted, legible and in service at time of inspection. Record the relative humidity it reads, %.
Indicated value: 60 %
